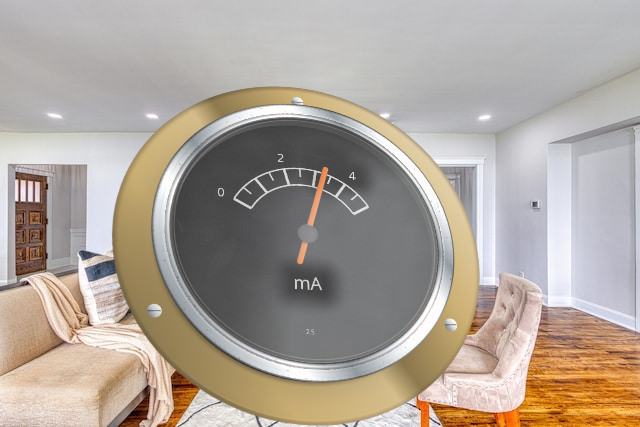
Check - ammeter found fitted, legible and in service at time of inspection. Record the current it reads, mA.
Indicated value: 3.25 mA
